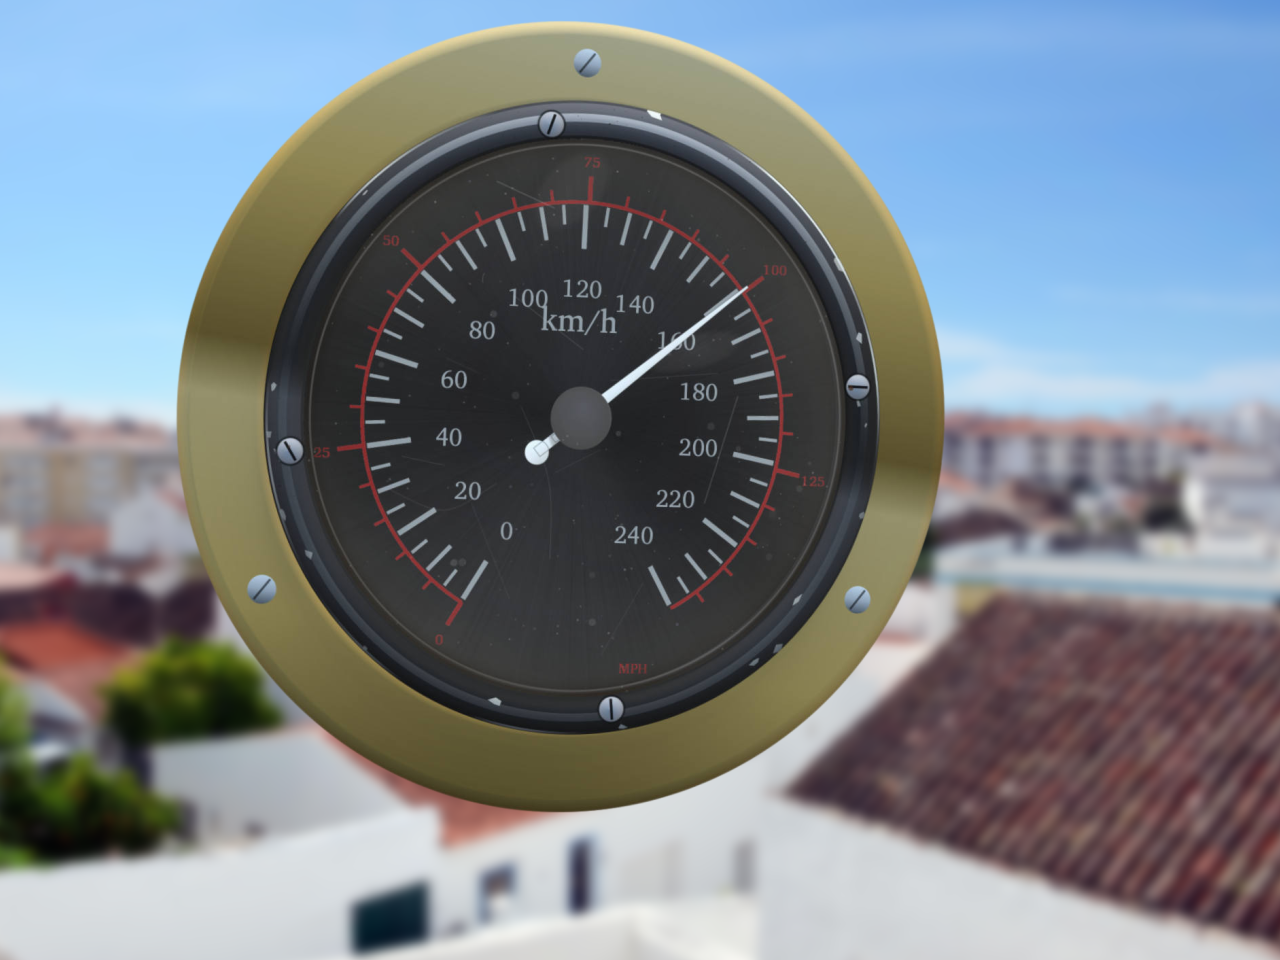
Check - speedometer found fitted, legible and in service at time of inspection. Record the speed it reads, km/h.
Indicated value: 160 km/h
